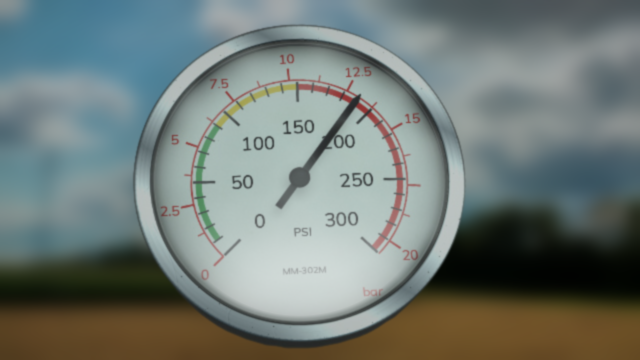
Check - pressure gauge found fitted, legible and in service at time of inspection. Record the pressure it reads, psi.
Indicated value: 190 psi
